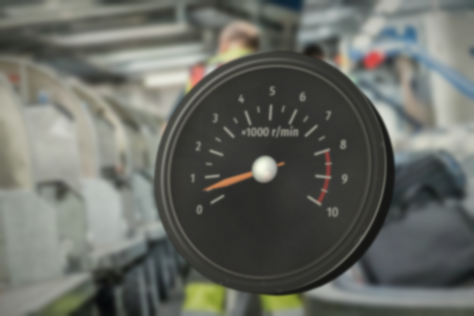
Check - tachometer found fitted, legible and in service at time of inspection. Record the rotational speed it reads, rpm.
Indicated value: 500 rpm
